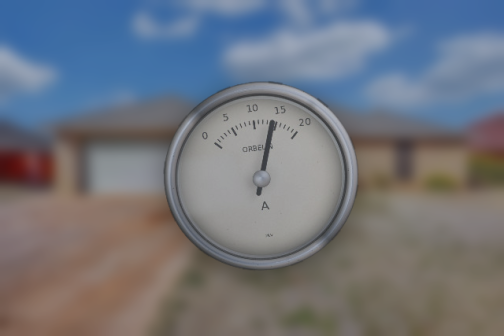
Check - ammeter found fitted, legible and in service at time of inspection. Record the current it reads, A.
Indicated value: 14 A
